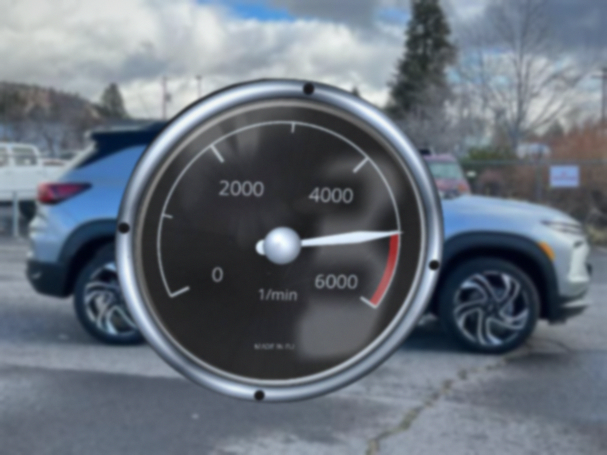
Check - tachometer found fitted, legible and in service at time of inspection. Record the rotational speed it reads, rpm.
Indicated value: 5000 rpm
